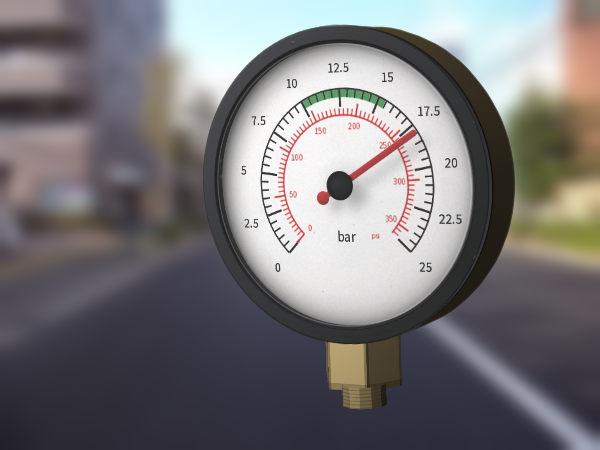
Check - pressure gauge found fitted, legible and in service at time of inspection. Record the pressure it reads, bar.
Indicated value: 18 bar
